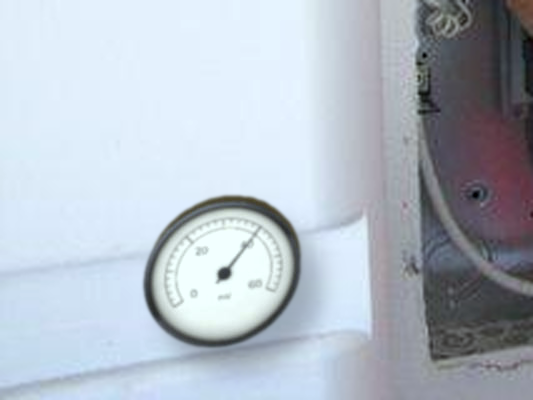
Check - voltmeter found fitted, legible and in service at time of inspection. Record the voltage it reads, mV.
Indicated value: 40 mV
